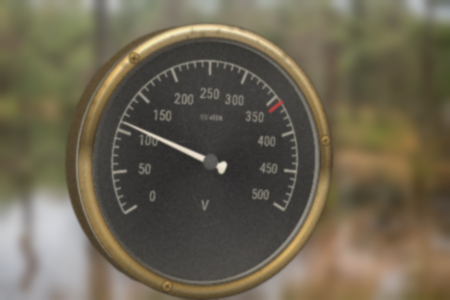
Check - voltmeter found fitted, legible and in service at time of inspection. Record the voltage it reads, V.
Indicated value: 110 V
